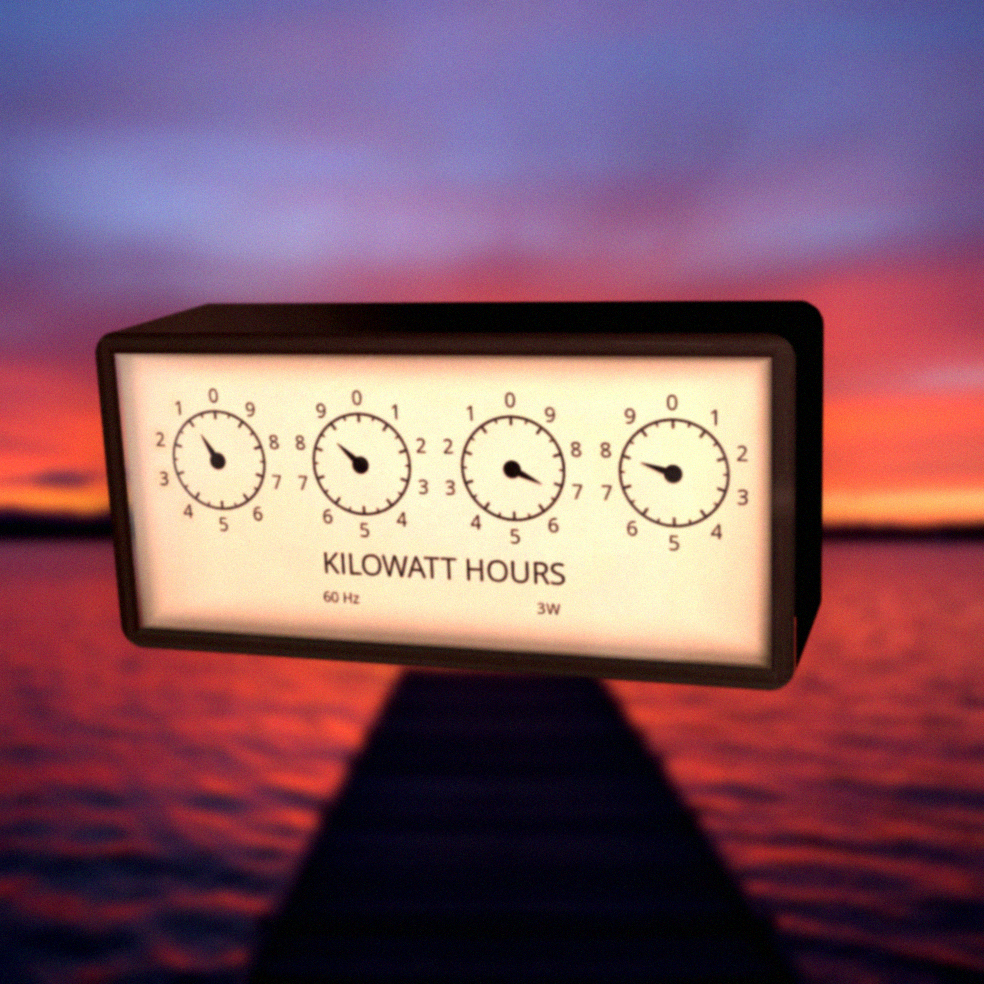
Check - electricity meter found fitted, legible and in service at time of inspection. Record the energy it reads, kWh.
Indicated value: 868 kWh
